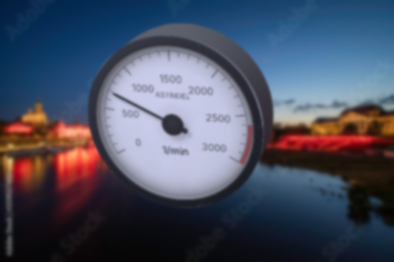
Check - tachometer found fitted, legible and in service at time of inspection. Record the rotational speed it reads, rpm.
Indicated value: 700 rpm
